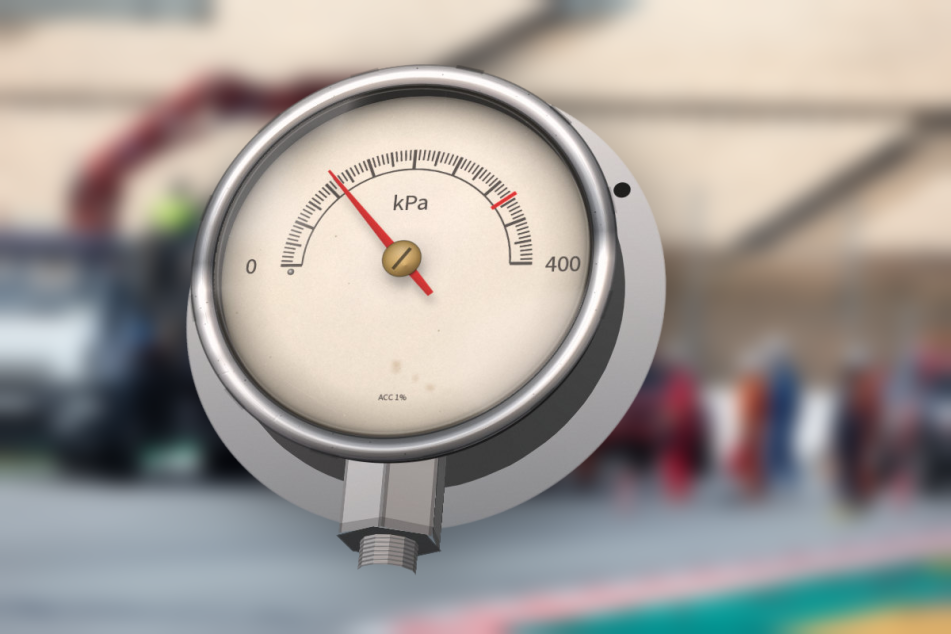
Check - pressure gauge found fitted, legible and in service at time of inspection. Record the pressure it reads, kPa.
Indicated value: 110 kPa
